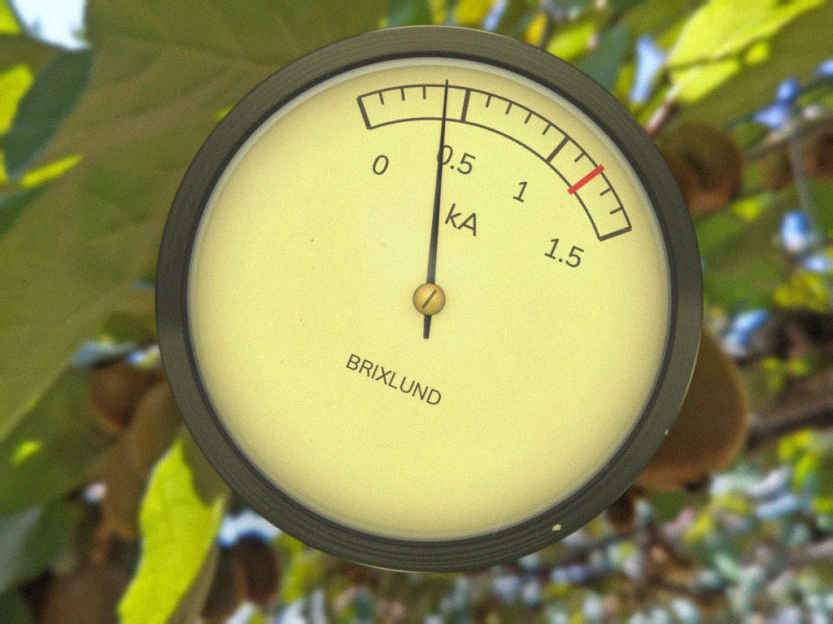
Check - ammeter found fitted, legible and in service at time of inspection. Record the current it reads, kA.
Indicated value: 0.4 kA
